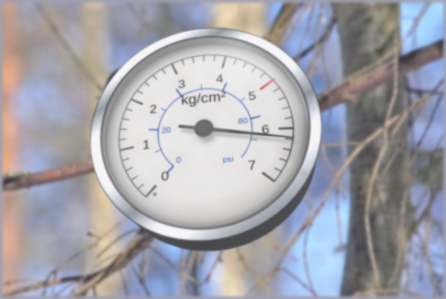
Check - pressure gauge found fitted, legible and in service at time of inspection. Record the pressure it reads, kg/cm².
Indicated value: 6.2 kg/cm²
